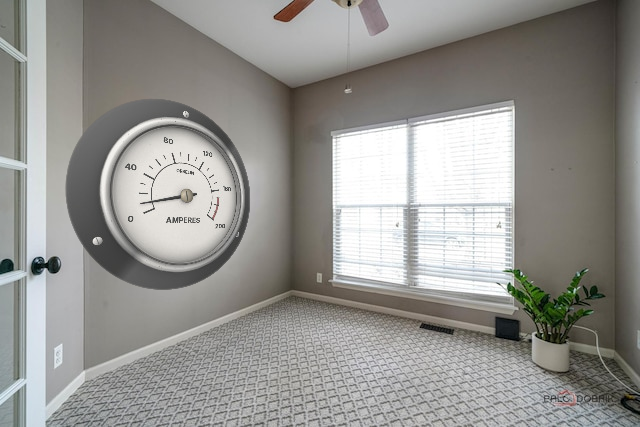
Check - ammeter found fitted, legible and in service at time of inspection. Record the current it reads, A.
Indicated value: 10 A
